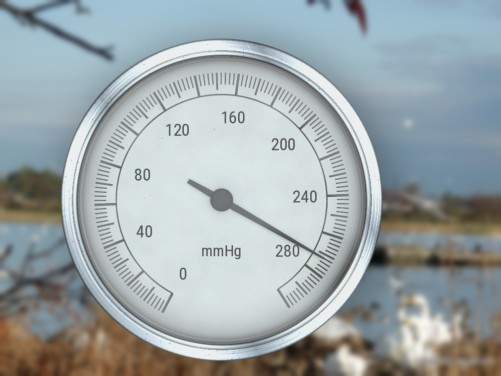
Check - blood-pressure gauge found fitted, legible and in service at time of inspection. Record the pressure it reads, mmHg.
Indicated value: 272 mmHg
